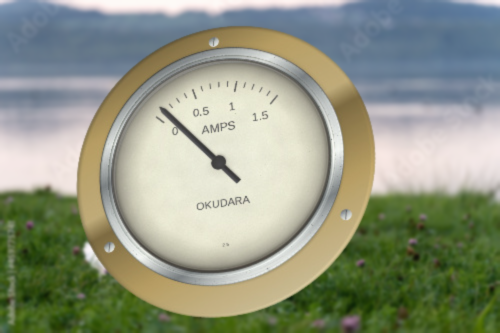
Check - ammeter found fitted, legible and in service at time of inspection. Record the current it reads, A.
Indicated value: 0.1 A
